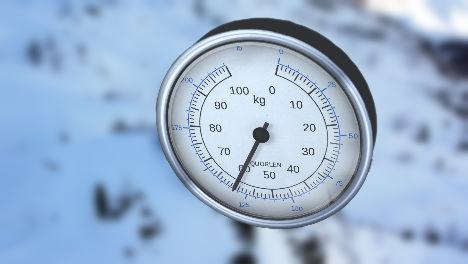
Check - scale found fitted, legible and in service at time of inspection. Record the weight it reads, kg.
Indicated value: 60 kg
